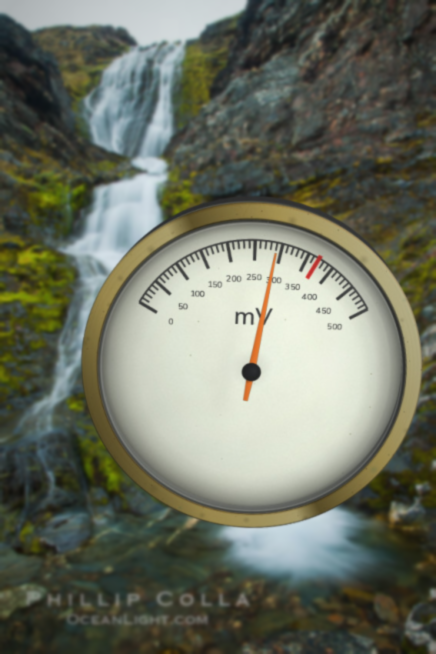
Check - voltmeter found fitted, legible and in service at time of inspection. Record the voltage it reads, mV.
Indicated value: 290 mV
